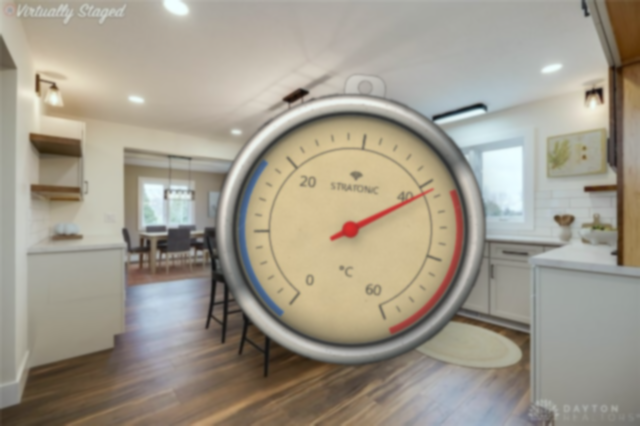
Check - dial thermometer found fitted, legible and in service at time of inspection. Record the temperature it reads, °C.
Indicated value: 41 °C
